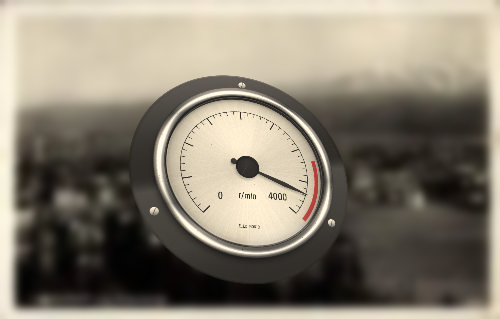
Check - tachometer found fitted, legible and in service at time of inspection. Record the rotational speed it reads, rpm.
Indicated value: 3700 rpm
